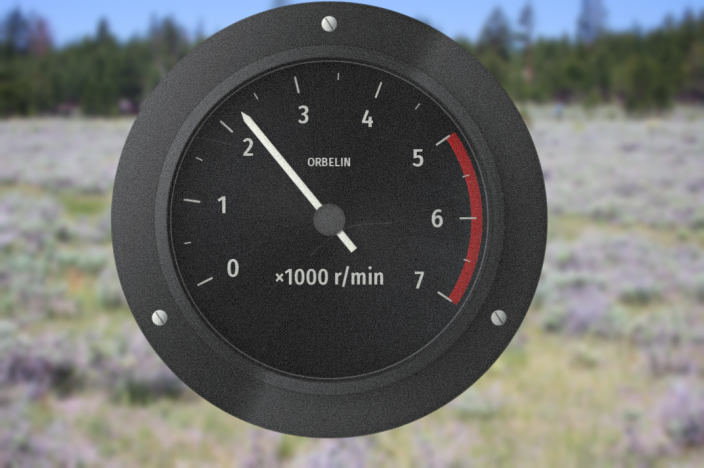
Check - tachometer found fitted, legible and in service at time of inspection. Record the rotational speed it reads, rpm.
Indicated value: 2250 rpm
